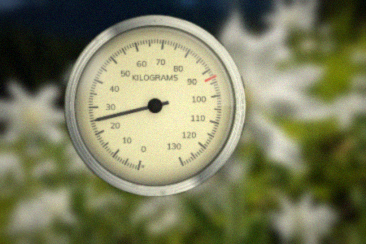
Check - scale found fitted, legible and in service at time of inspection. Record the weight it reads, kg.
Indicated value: 25 kg
